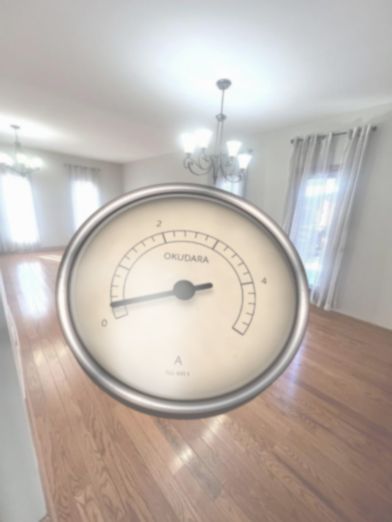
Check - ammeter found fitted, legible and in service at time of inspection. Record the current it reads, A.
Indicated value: 0.2 A
